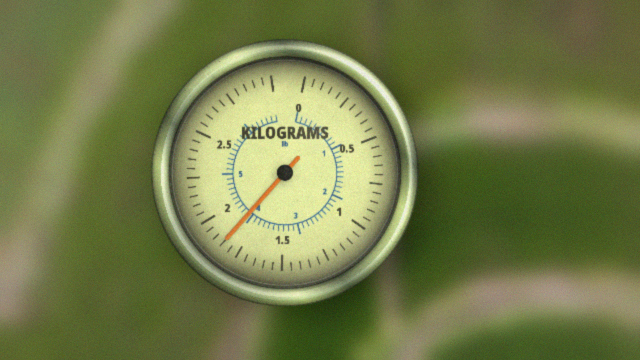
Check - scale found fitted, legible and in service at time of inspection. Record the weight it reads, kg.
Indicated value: 1.85 kg
